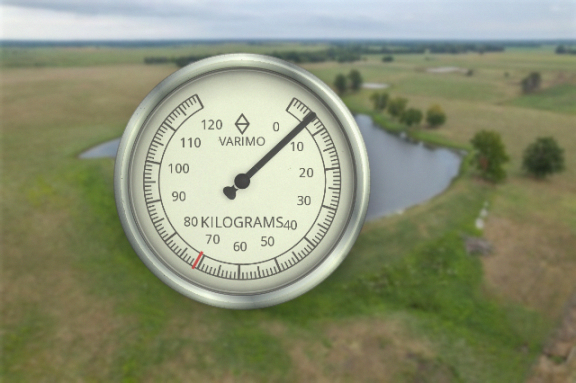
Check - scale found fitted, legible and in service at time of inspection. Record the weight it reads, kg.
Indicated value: 6 kg
